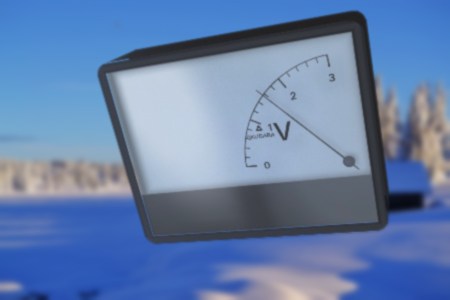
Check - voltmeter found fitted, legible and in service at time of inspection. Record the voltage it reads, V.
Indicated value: 1.6 V
